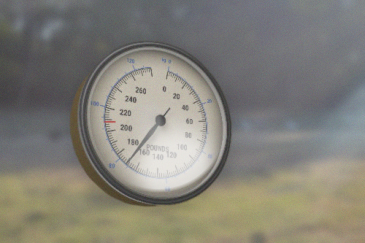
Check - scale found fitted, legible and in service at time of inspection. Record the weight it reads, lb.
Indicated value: 170 lb
